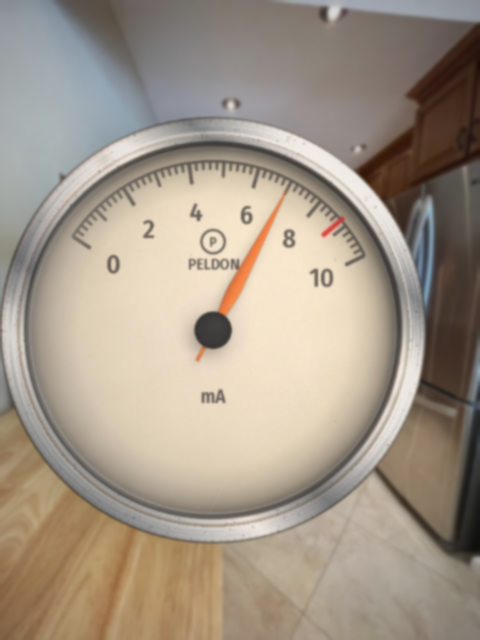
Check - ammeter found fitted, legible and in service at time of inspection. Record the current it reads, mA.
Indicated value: 7 mA
